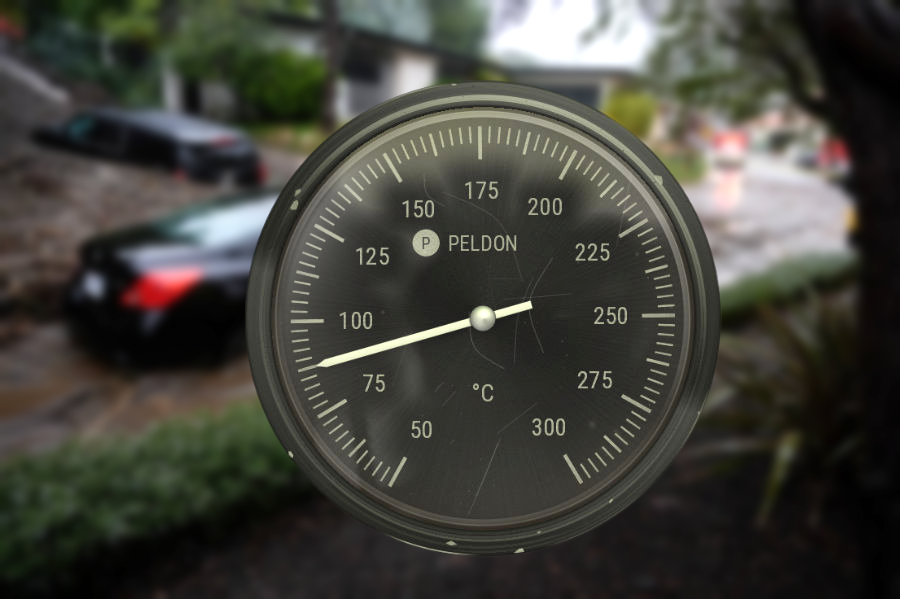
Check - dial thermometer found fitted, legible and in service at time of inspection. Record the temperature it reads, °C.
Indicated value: 87.5 °C
